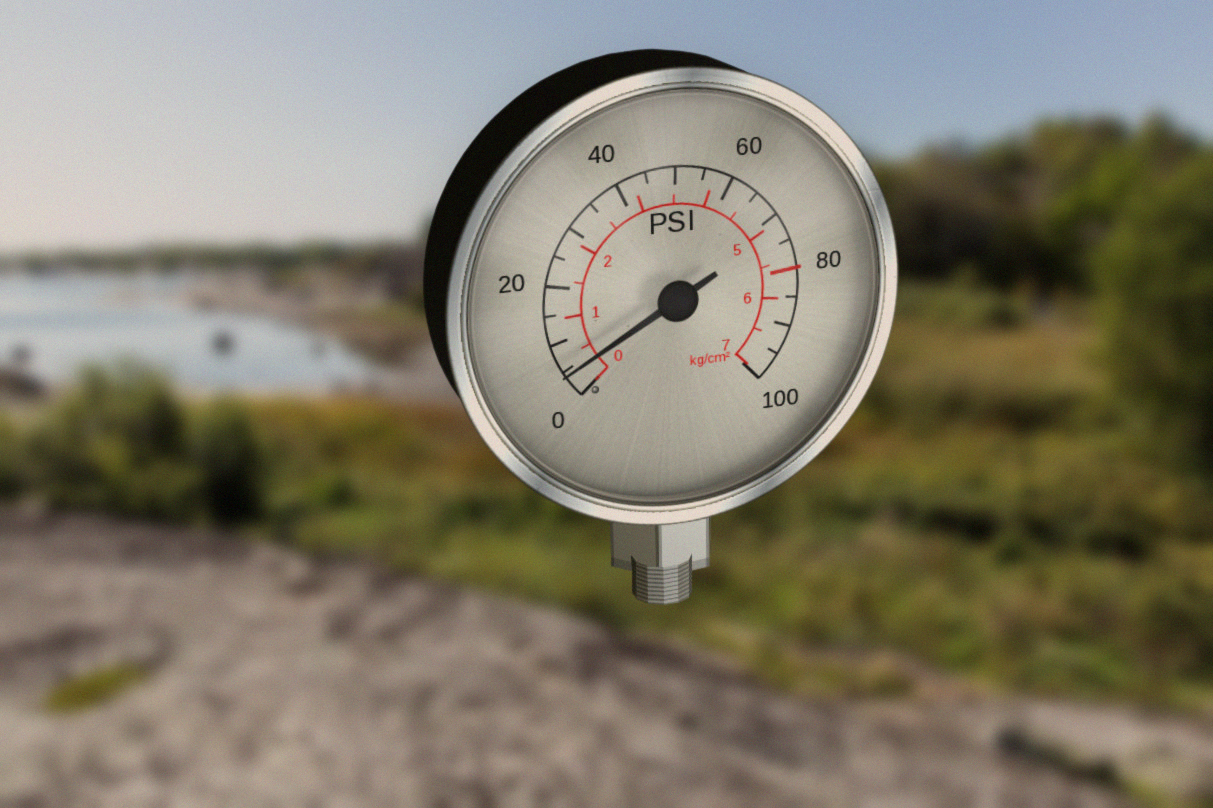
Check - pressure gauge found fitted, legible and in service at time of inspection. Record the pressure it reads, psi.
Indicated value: 5 psi
